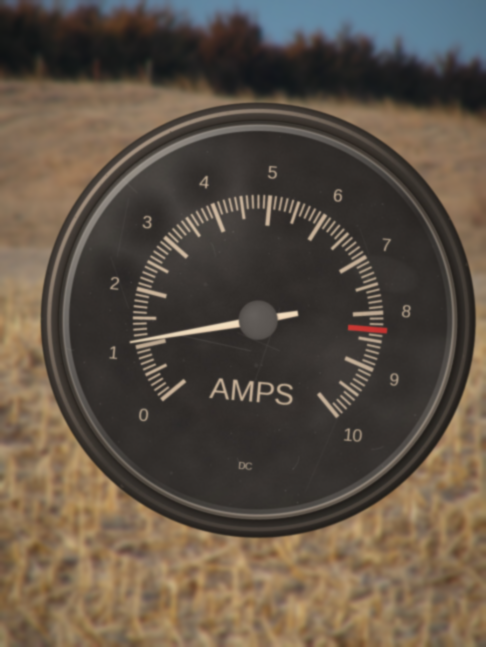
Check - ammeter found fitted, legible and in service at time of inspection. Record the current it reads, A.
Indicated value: 1.1 A
